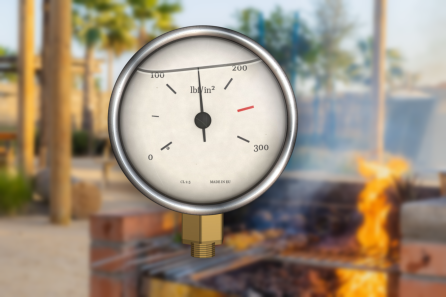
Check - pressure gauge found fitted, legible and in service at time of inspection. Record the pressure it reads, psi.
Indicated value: 150 psi
